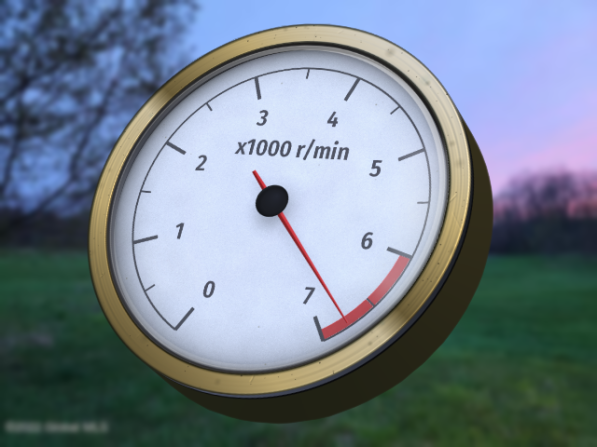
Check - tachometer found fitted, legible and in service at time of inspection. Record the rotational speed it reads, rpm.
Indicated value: 6750 rpm
